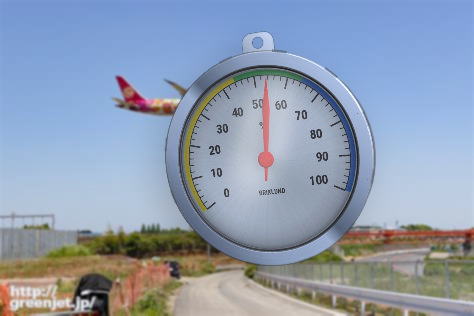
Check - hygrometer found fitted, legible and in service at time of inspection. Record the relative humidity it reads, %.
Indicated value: 54 %
